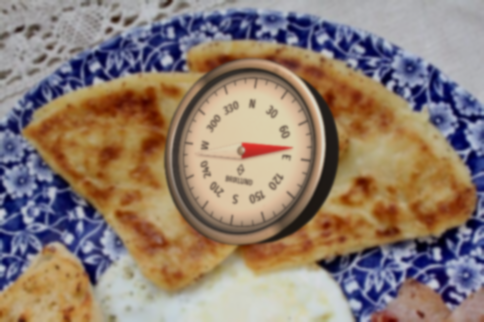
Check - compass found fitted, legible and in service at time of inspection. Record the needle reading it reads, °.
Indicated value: 80 °
